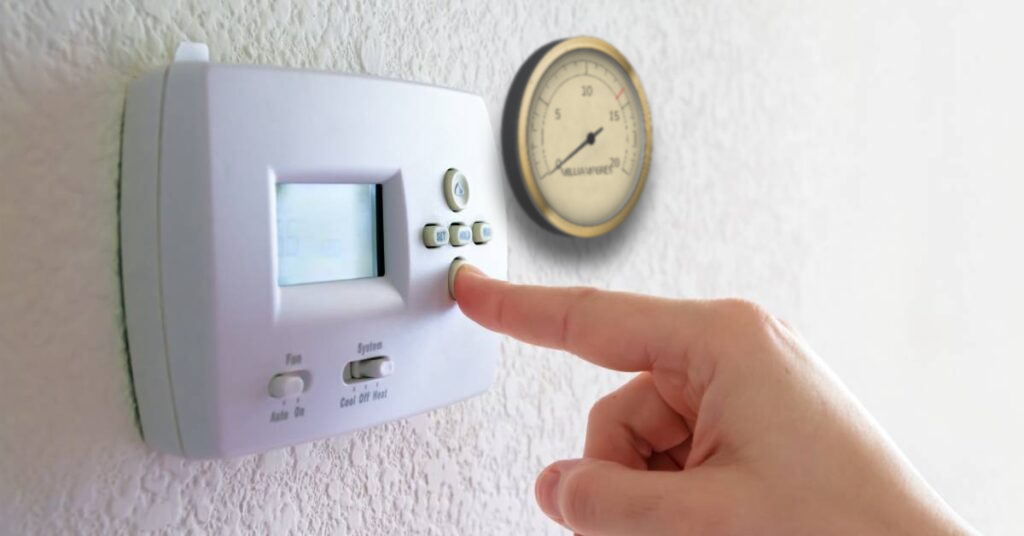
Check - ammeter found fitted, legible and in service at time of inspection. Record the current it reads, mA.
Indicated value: 0 mA
